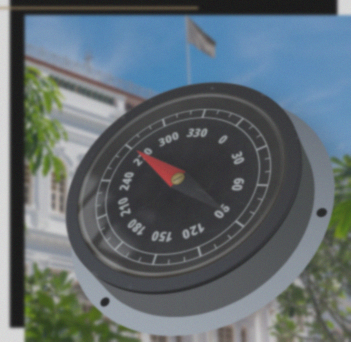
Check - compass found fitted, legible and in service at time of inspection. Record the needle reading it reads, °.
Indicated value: 270 °
